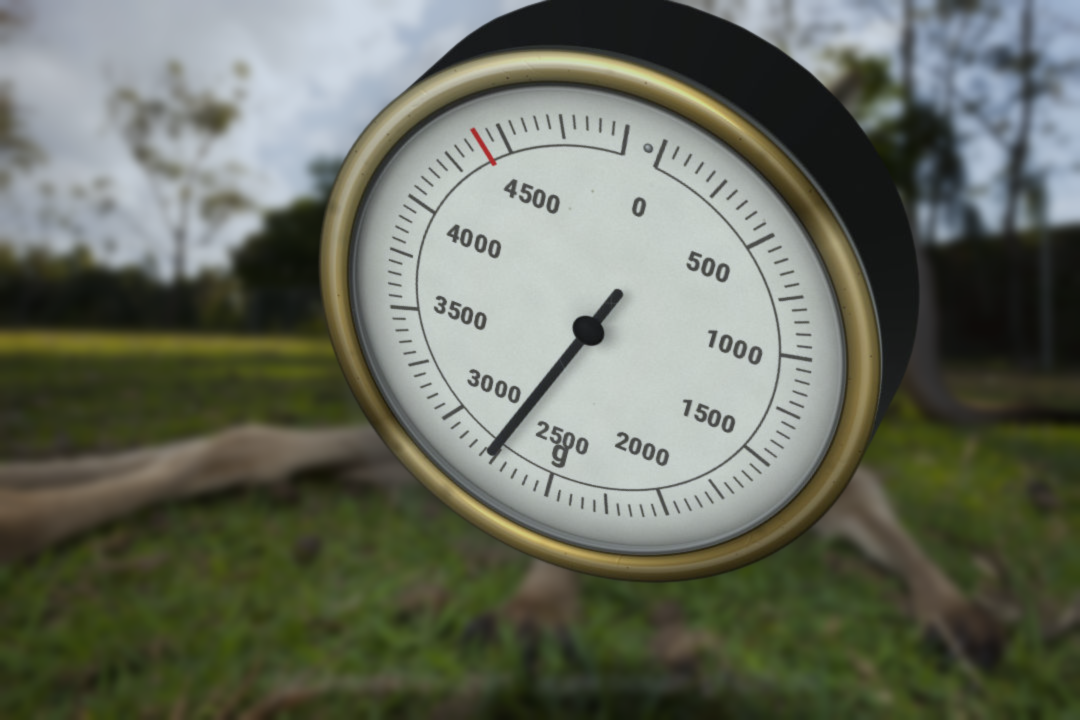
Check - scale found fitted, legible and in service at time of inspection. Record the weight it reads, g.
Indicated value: 2775 g
